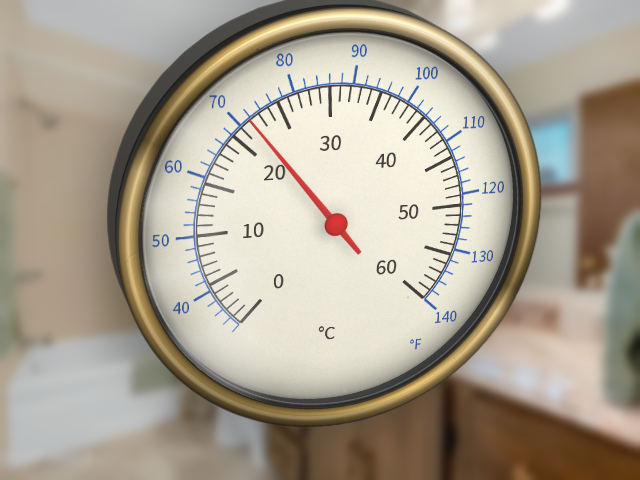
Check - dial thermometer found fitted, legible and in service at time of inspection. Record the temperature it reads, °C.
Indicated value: 22 °C
